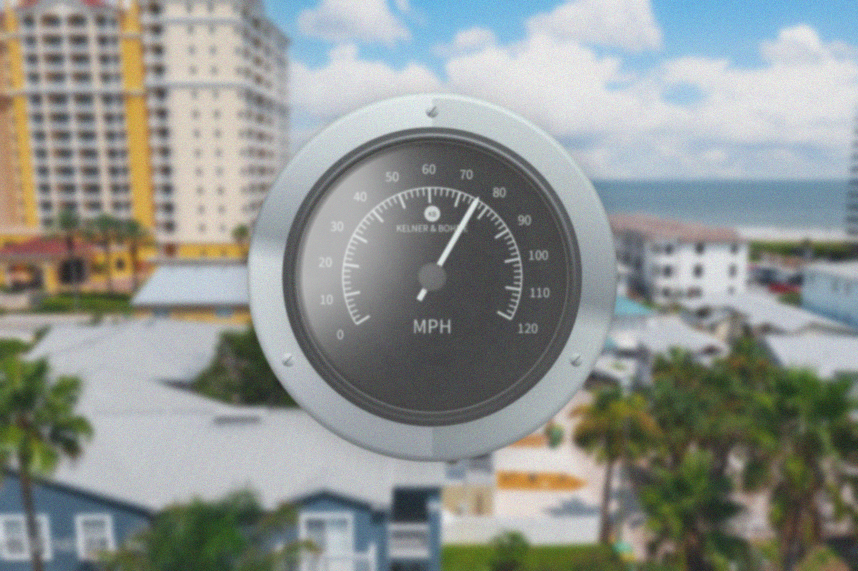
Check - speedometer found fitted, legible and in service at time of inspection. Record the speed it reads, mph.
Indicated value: 76 mph
